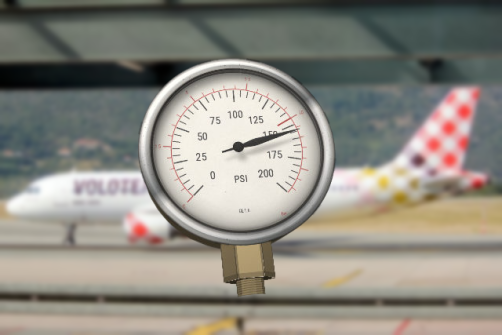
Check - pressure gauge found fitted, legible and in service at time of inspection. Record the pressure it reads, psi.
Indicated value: 155 psi
